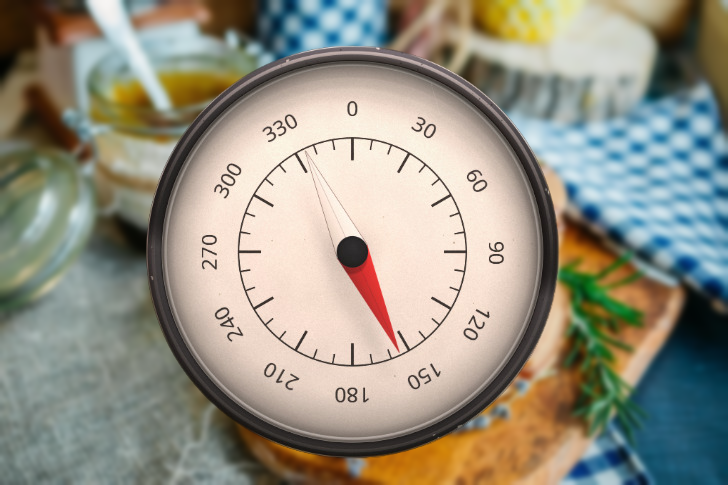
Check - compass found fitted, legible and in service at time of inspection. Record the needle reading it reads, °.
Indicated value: 155 °
